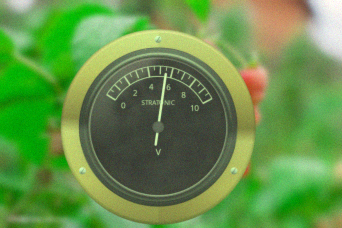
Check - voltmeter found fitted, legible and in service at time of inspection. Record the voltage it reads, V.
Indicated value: 5.5 V
